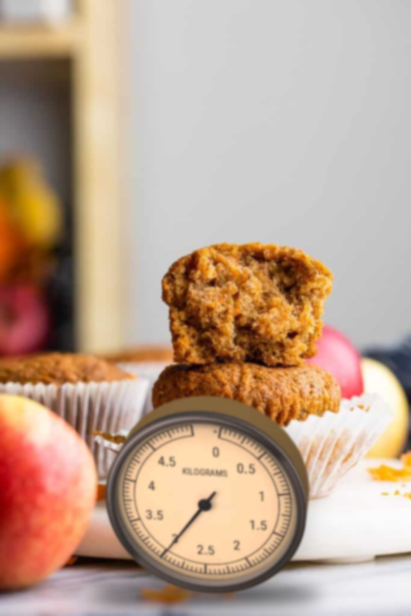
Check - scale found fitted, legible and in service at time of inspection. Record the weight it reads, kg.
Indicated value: 3 kg
